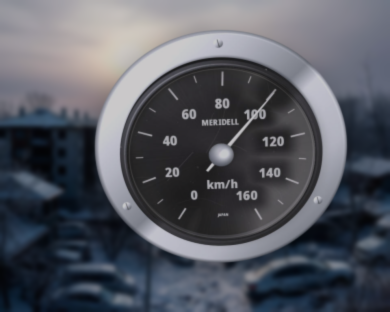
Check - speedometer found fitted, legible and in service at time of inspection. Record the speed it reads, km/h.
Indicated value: 100 km/h
